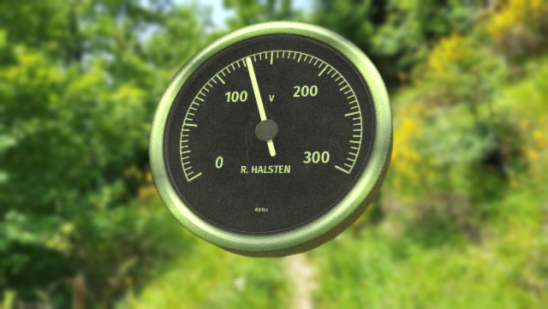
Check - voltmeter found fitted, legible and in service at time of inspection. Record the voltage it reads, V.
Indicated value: 130 V
